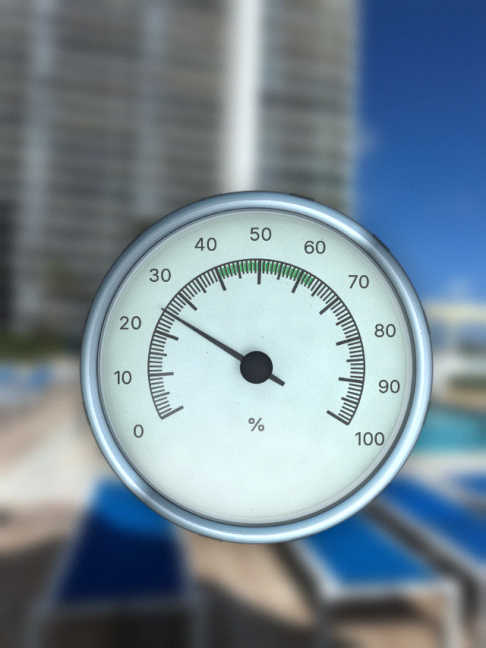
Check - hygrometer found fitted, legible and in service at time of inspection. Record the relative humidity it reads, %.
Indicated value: 25 %
